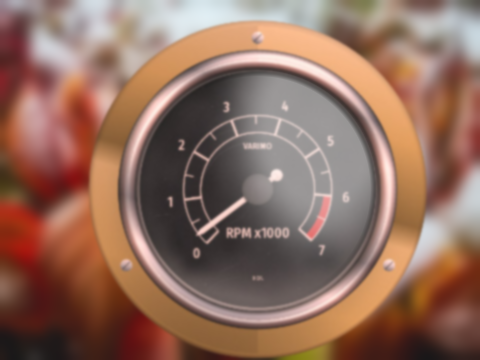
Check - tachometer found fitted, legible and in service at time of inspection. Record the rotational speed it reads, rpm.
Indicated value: 250 rpm
